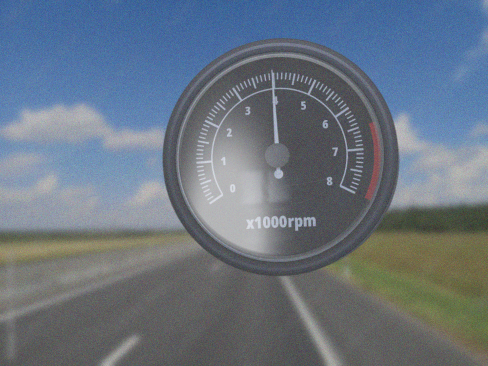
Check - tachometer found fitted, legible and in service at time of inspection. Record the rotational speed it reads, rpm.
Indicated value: 4000 rpm
